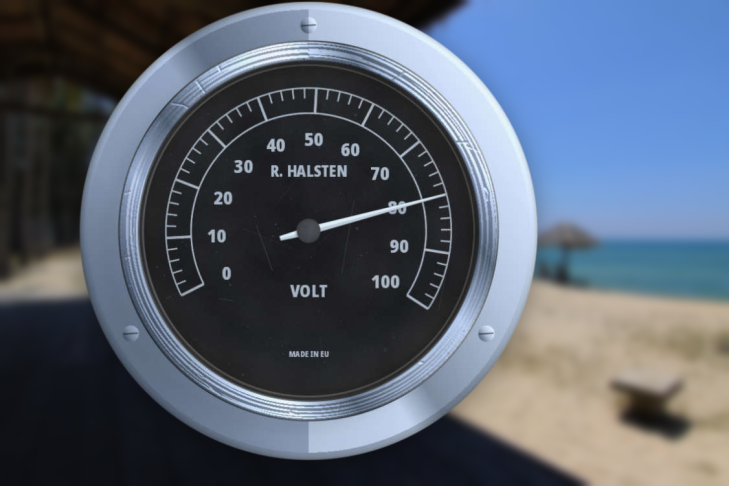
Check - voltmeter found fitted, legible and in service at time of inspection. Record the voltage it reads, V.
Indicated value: 80 V
